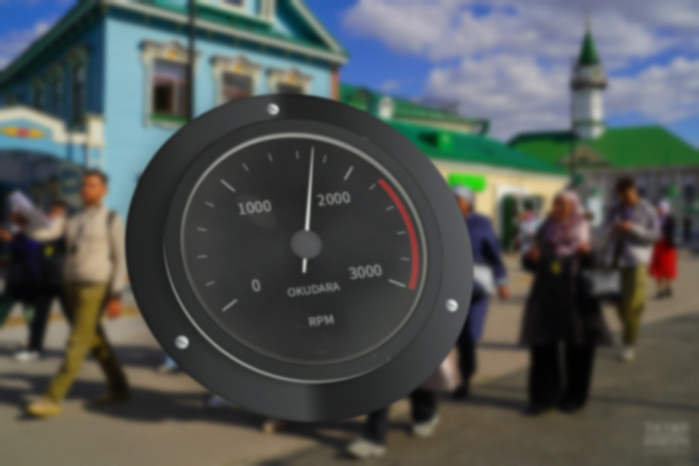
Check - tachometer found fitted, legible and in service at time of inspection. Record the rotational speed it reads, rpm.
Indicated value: 1700 rpm
